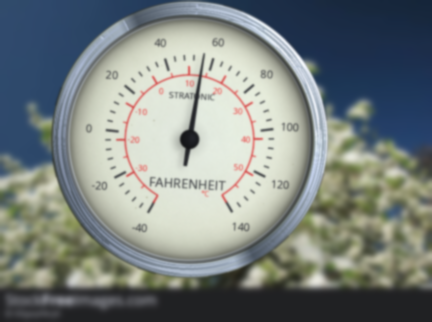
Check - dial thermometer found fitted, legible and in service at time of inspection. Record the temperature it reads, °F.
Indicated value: 56 °F
